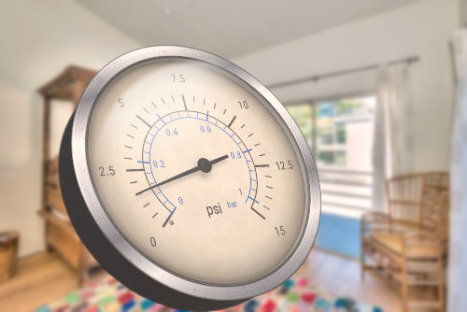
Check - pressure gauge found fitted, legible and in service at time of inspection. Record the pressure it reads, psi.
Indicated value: 1.5 psi
